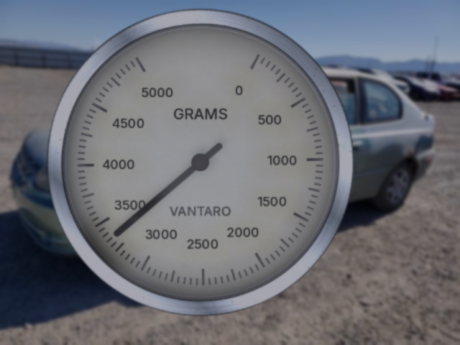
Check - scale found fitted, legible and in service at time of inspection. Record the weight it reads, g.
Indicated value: 3350 g
